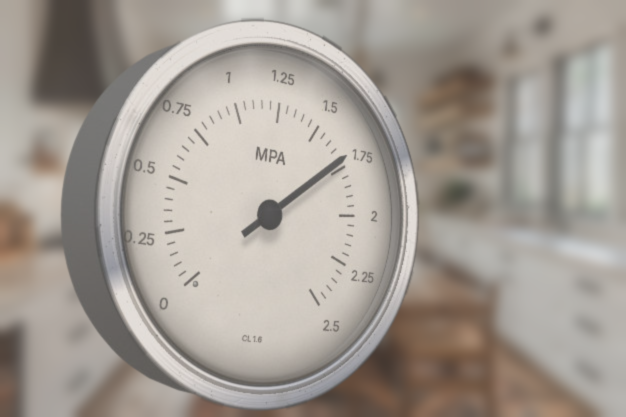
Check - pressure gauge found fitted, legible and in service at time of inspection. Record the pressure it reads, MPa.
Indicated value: 1.7 MPa
